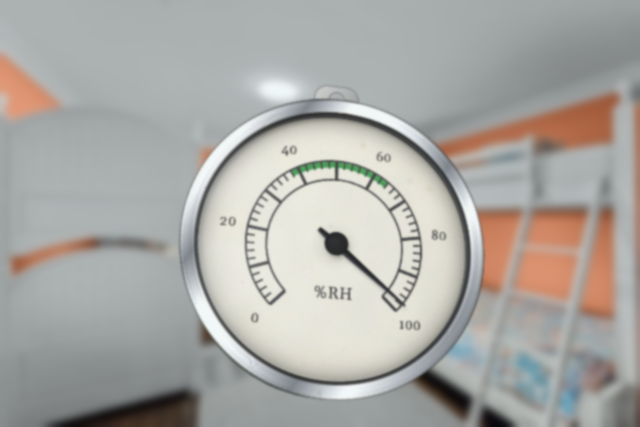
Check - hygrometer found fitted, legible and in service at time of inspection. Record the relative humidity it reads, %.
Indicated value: 98 %
